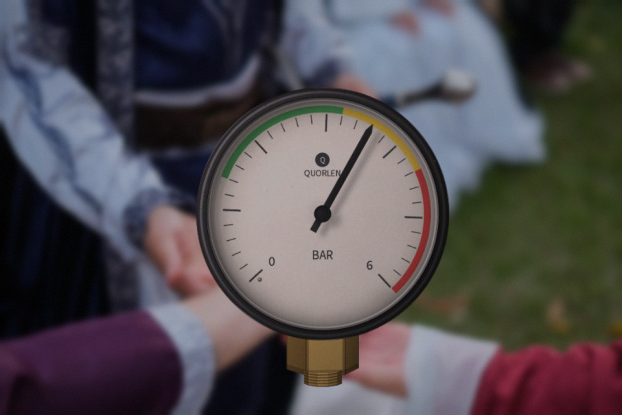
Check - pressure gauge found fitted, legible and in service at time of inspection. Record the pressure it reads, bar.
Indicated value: 3.6 bar
